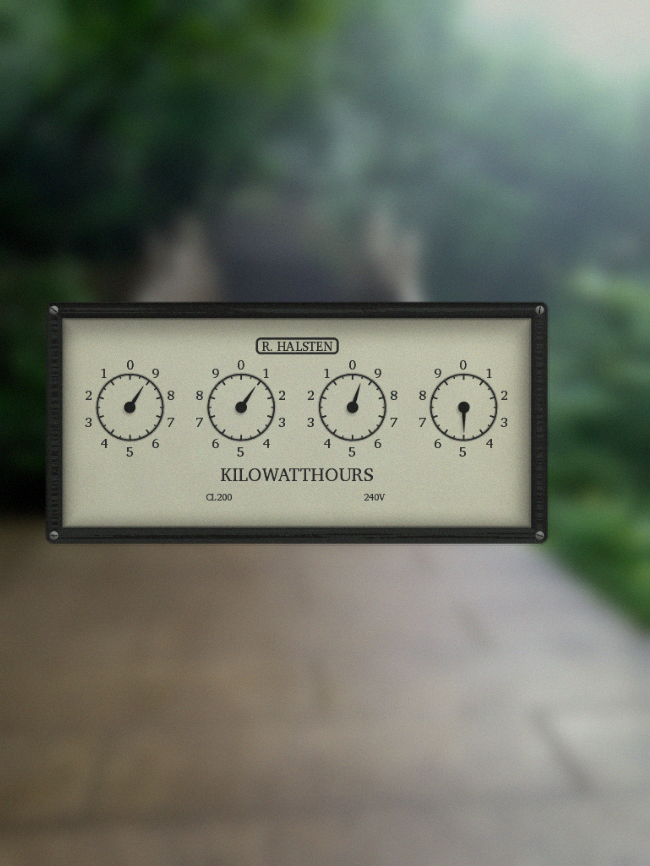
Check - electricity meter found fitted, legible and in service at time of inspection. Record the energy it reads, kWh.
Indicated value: 9095 kWh
